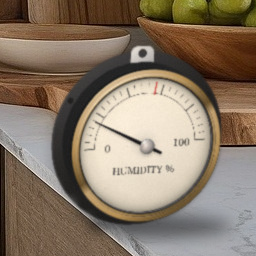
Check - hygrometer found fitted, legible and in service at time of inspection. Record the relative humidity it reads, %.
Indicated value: 16 %
